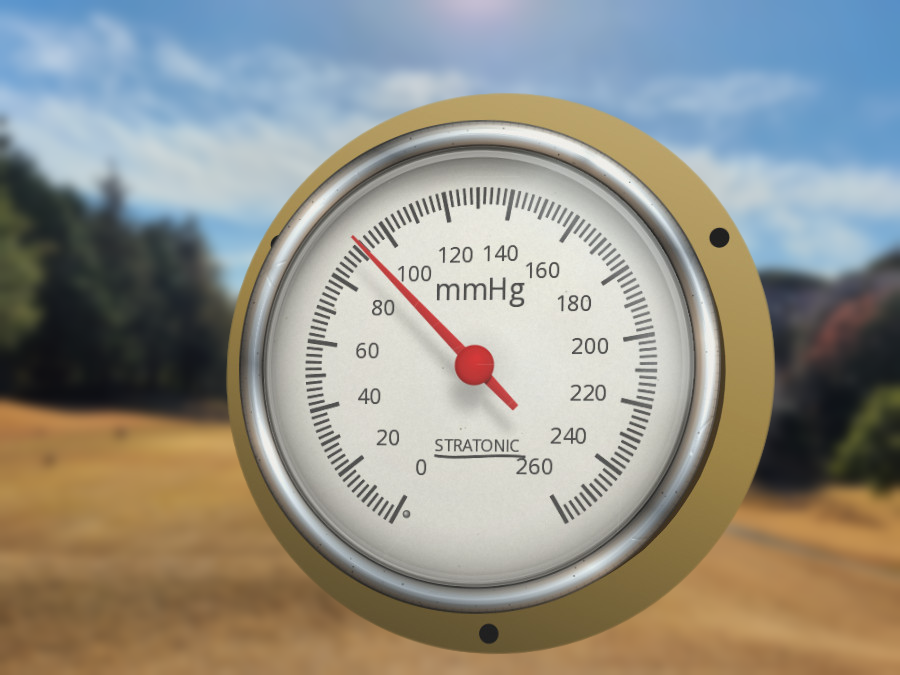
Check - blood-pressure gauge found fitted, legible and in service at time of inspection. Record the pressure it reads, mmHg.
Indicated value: 92 mmHg
